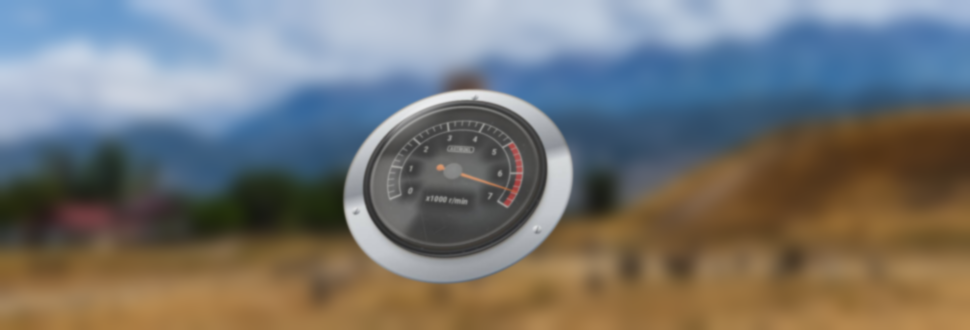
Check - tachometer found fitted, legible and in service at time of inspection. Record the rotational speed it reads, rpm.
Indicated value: 6600 rpm
